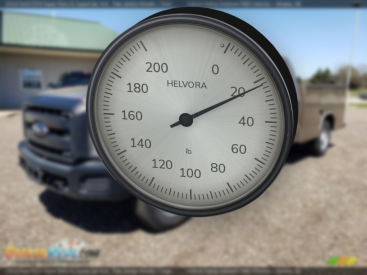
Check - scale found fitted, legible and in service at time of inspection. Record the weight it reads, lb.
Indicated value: 22 lb
